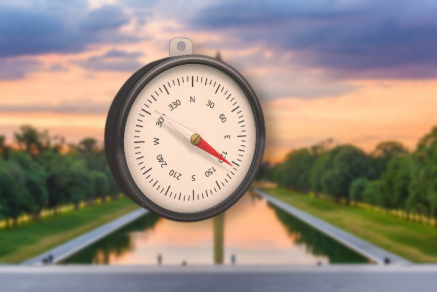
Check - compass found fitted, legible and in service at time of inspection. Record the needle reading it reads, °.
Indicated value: 125 °
